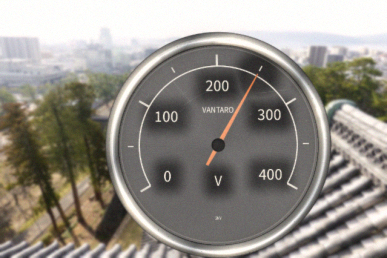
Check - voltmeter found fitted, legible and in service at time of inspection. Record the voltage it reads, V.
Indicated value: 250 V
